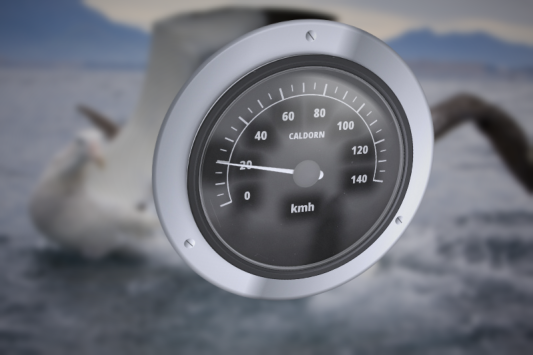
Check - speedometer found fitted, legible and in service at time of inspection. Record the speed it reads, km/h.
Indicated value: 20 km/h
